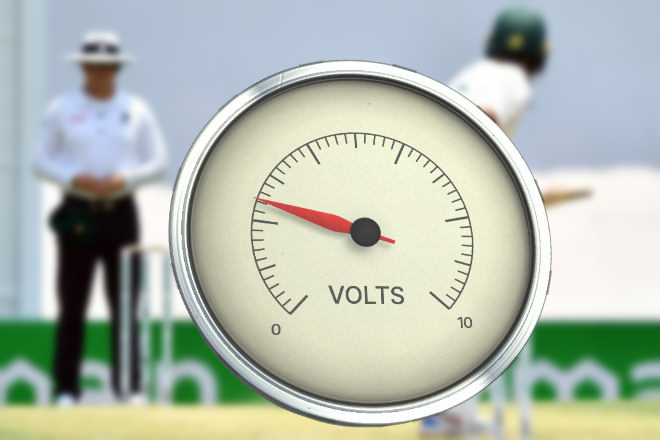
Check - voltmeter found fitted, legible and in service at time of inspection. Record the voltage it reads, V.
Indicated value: 2.4 V
